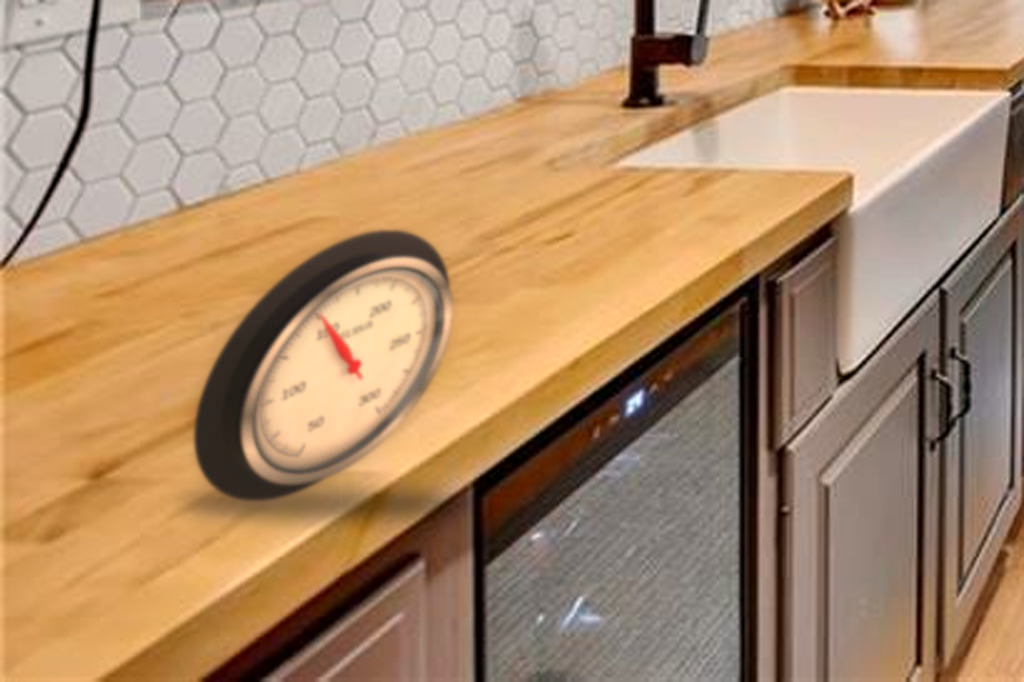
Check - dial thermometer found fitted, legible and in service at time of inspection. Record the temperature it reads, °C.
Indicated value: 150 °C
